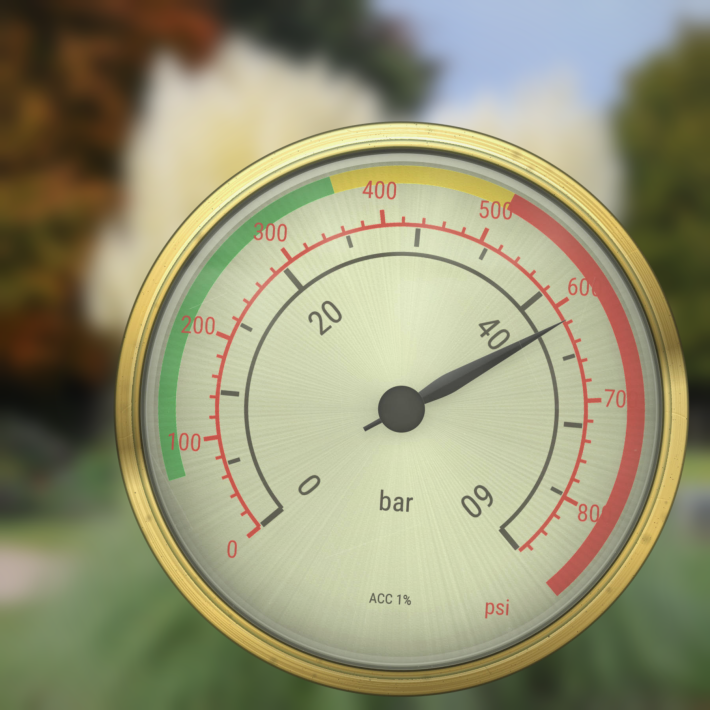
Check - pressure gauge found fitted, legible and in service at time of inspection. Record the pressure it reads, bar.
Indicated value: 42.5 bar
